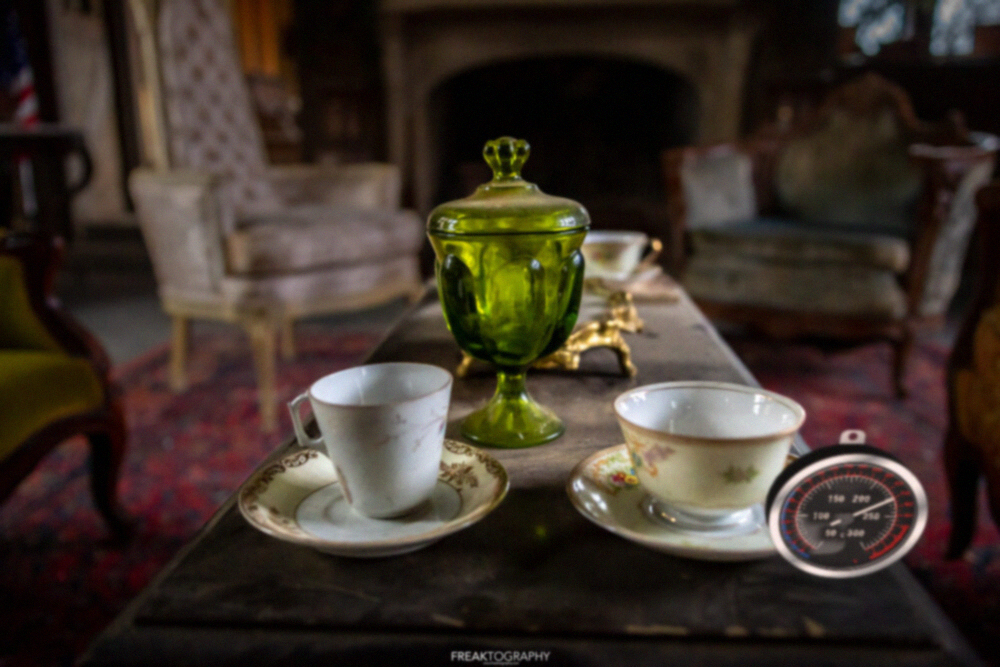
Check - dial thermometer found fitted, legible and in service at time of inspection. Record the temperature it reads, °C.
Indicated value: 225 °C
